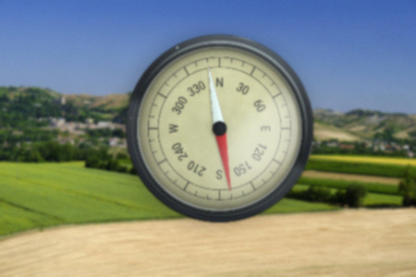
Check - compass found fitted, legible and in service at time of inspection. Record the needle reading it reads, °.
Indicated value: 170 °
